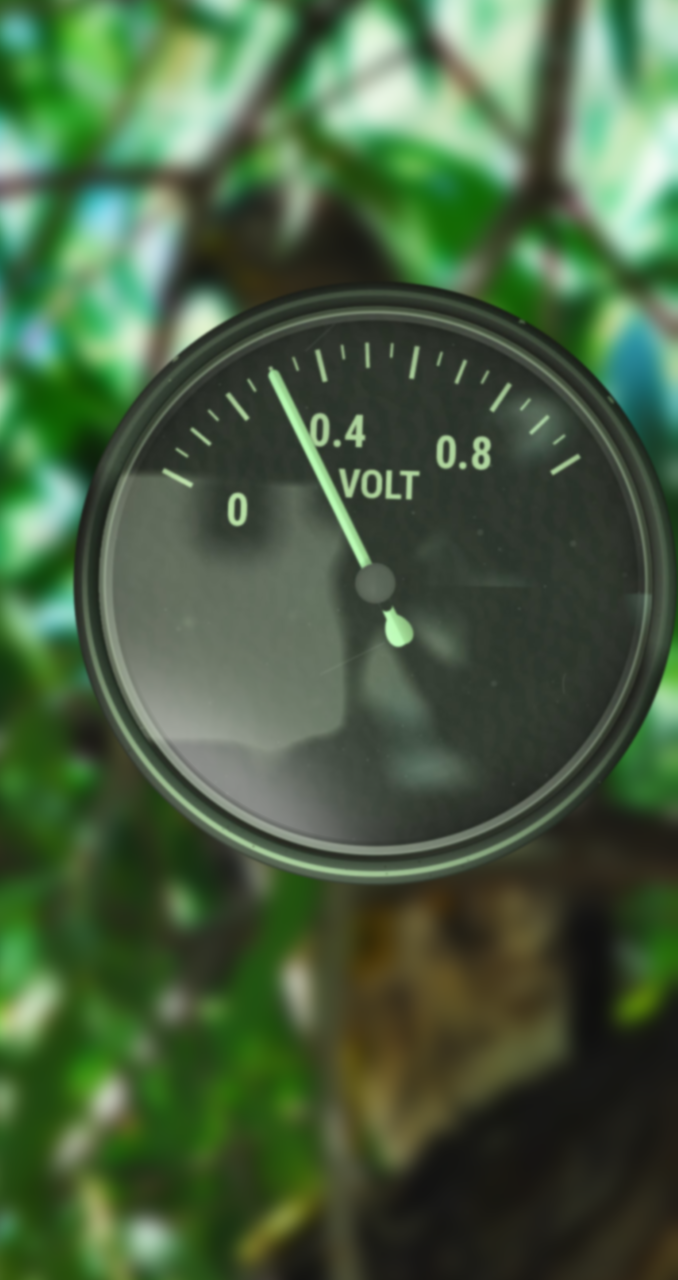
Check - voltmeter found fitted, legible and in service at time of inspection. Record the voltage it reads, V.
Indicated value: 0.3 V
